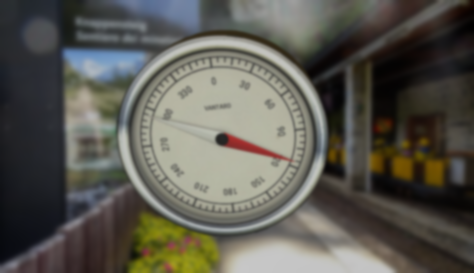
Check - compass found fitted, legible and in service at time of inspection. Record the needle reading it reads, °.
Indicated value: 115 °
